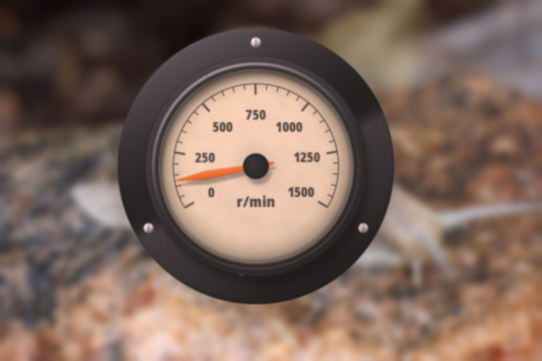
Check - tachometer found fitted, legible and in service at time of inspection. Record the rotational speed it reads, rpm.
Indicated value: 125 rpm
